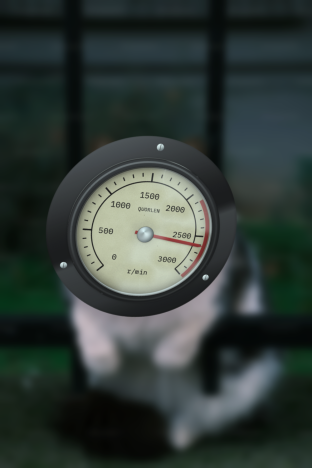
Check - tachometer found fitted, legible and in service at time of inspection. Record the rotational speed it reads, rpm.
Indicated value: 2600 rpm
